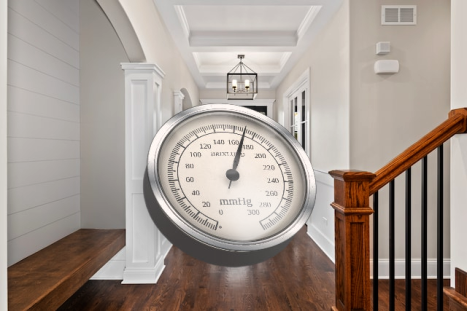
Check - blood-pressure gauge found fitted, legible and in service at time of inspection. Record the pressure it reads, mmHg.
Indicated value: 170 mmHg
